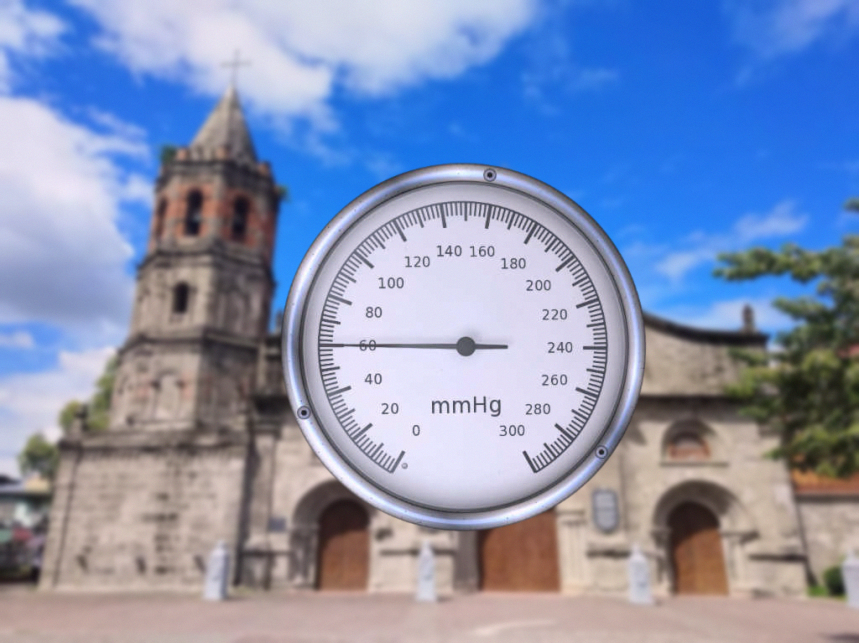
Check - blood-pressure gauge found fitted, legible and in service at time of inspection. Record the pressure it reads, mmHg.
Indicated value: 60 mmHg
